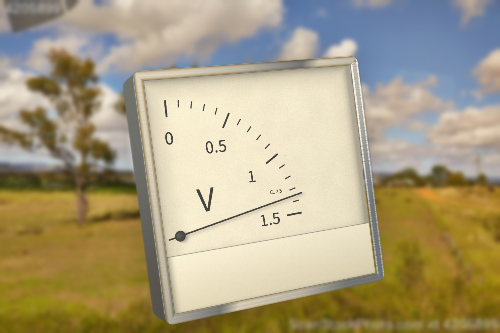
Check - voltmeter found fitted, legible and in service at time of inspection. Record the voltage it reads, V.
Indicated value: 1.35 V
